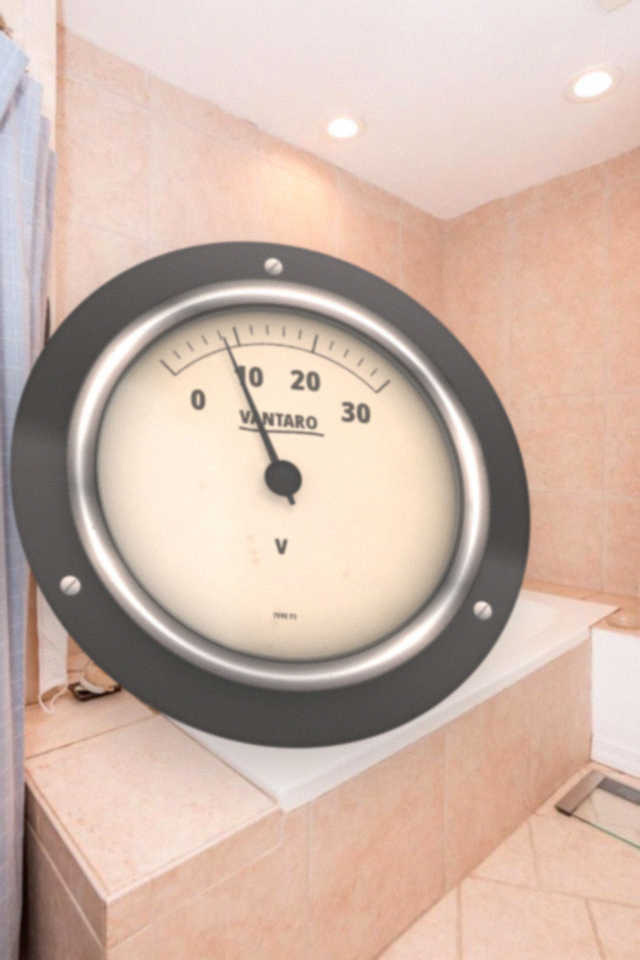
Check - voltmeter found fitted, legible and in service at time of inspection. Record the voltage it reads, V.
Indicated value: 8 V
